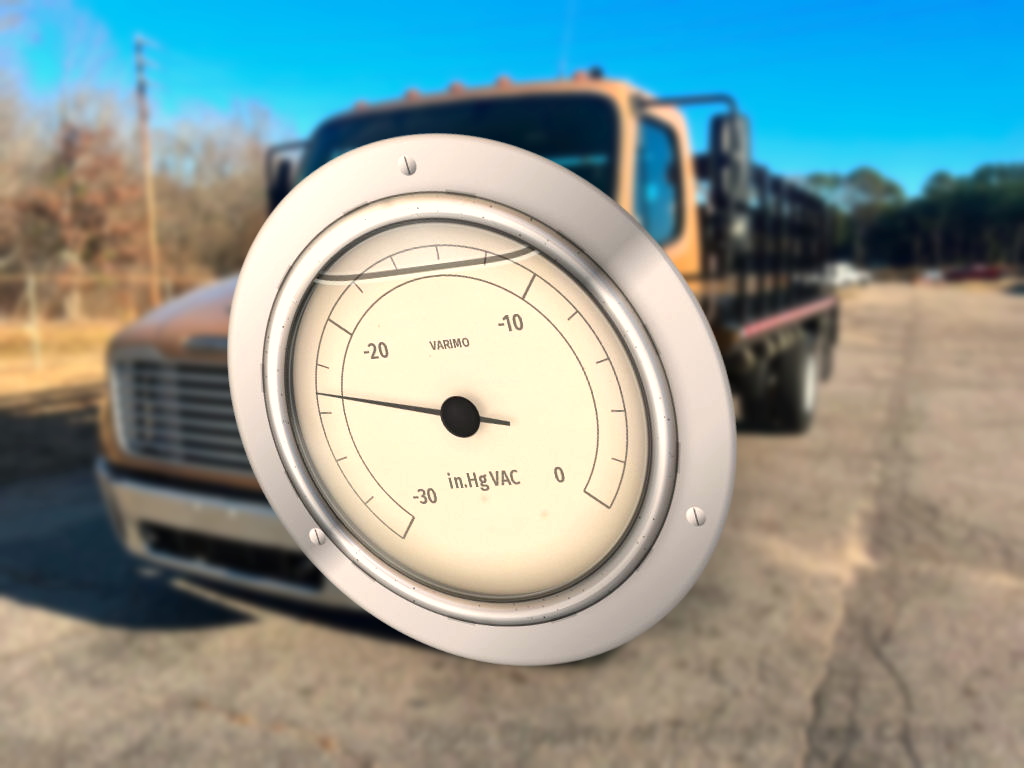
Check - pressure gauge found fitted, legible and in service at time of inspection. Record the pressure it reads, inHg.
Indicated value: -23 inHg
